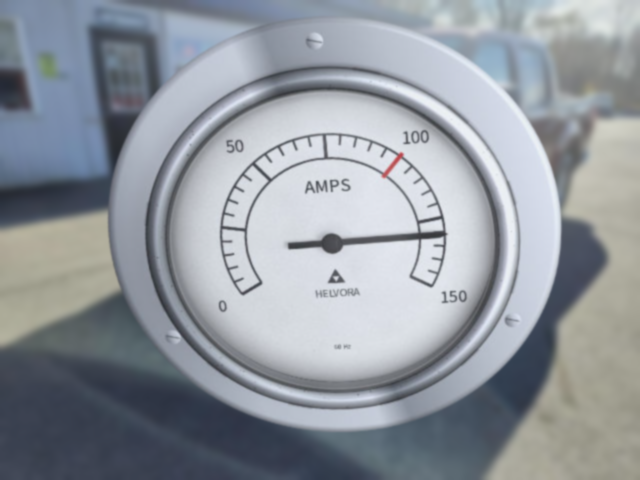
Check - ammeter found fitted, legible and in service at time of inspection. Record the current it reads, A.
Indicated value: 130 A
